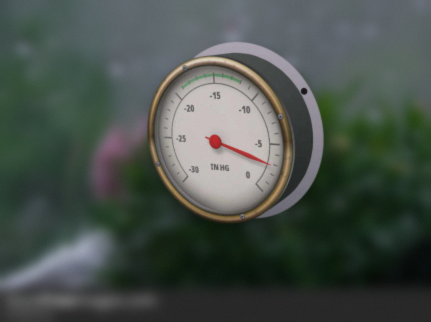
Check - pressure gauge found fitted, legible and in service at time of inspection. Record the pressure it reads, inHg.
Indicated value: -3 inHg
